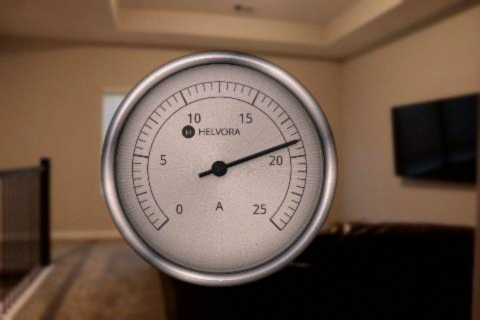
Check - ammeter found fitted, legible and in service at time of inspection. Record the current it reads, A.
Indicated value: 19 A
